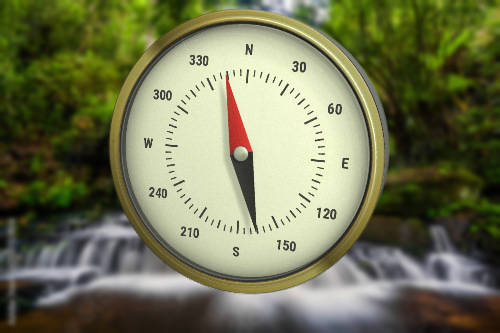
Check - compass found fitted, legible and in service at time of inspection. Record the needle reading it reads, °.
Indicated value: 345 °
